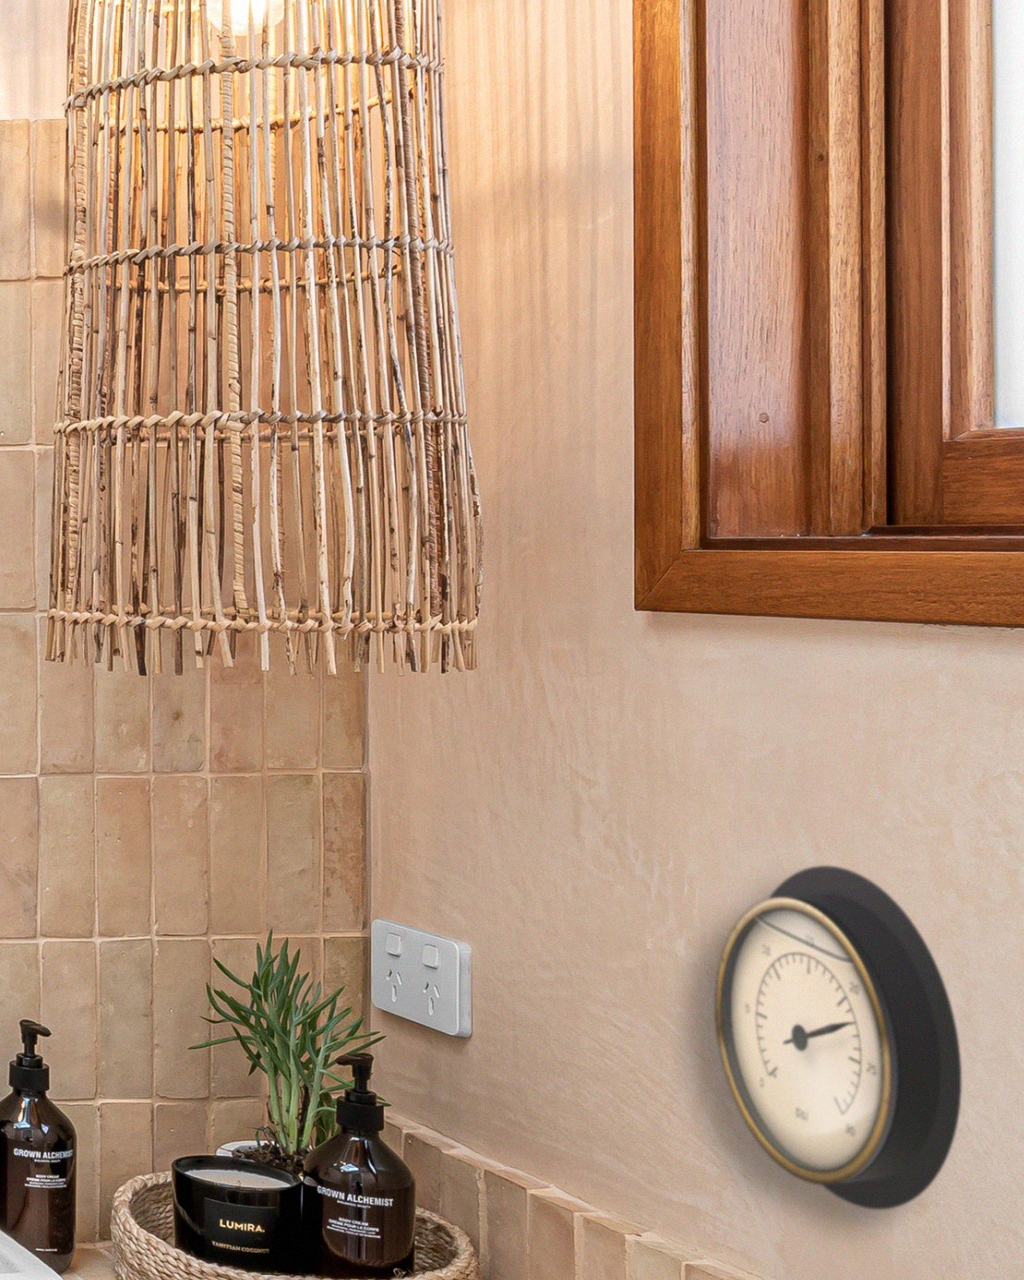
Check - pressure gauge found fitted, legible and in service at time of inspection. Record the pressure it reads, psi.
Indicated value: 22 psi
